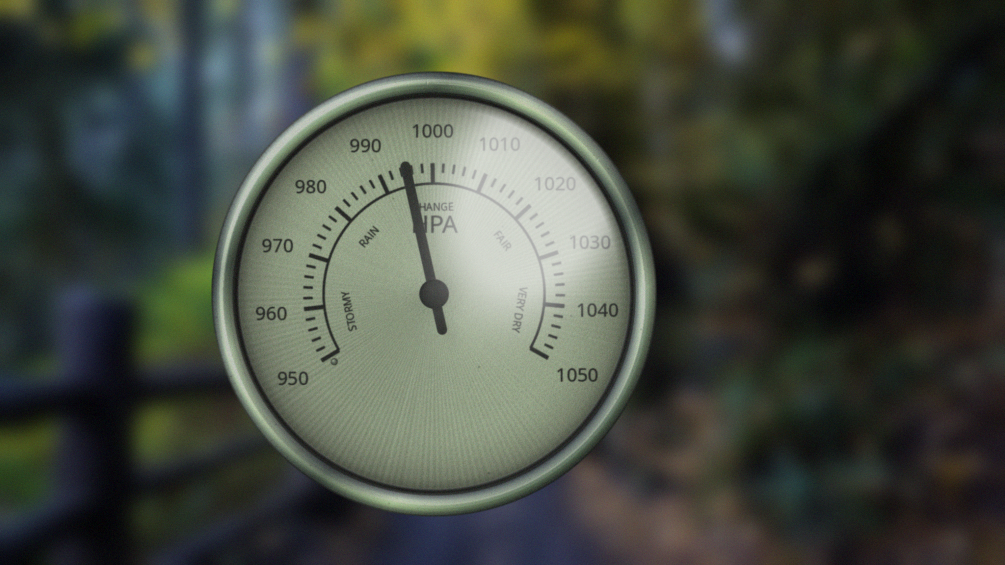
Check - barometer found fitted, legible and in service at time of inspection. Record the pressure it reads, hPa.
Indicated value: 995 hPa
